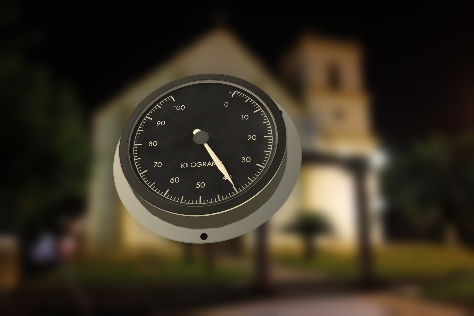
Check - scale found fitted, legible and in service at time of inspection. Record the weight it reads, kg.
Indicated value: 40 kg
